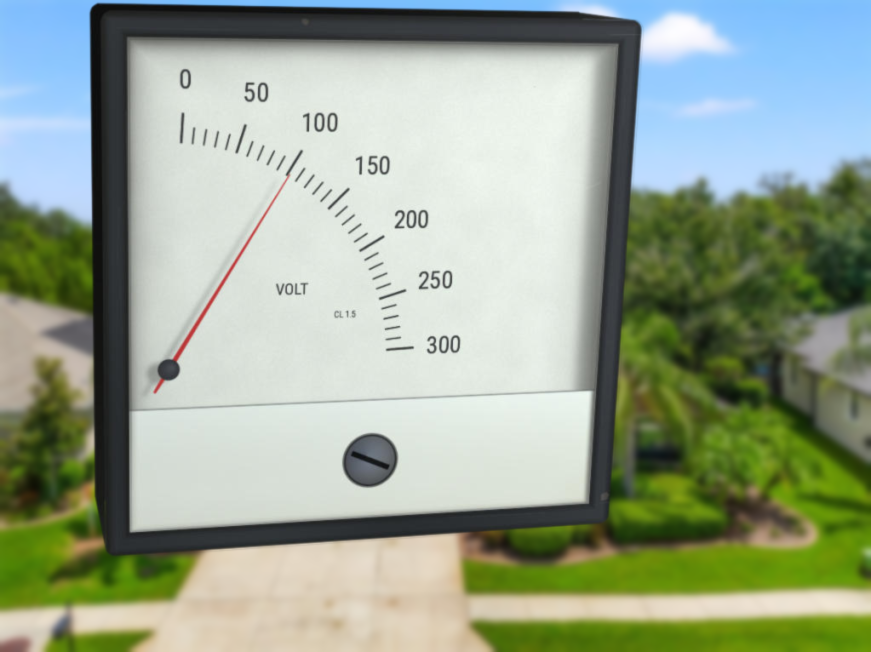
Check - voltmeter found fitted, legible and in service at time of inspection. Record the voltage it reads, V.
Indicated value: 100 V
